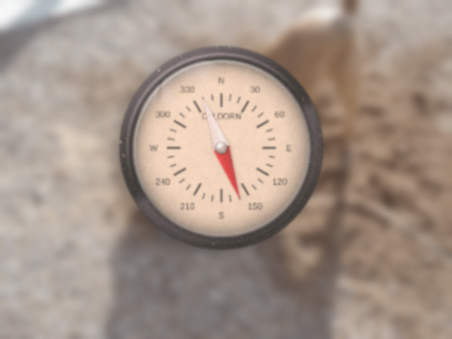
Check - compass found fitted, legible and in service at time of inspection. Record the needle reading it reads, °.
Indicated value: 160 °
